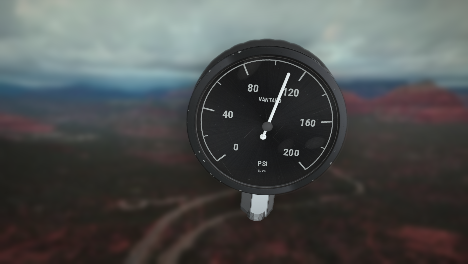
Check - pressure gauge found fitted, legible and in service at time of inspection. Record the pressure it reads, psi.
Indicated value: 110 psi
